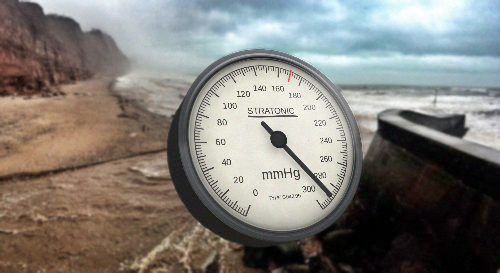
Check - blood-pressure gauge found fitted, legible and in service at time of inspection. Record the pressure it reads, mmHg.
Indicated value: 290 mmHg
